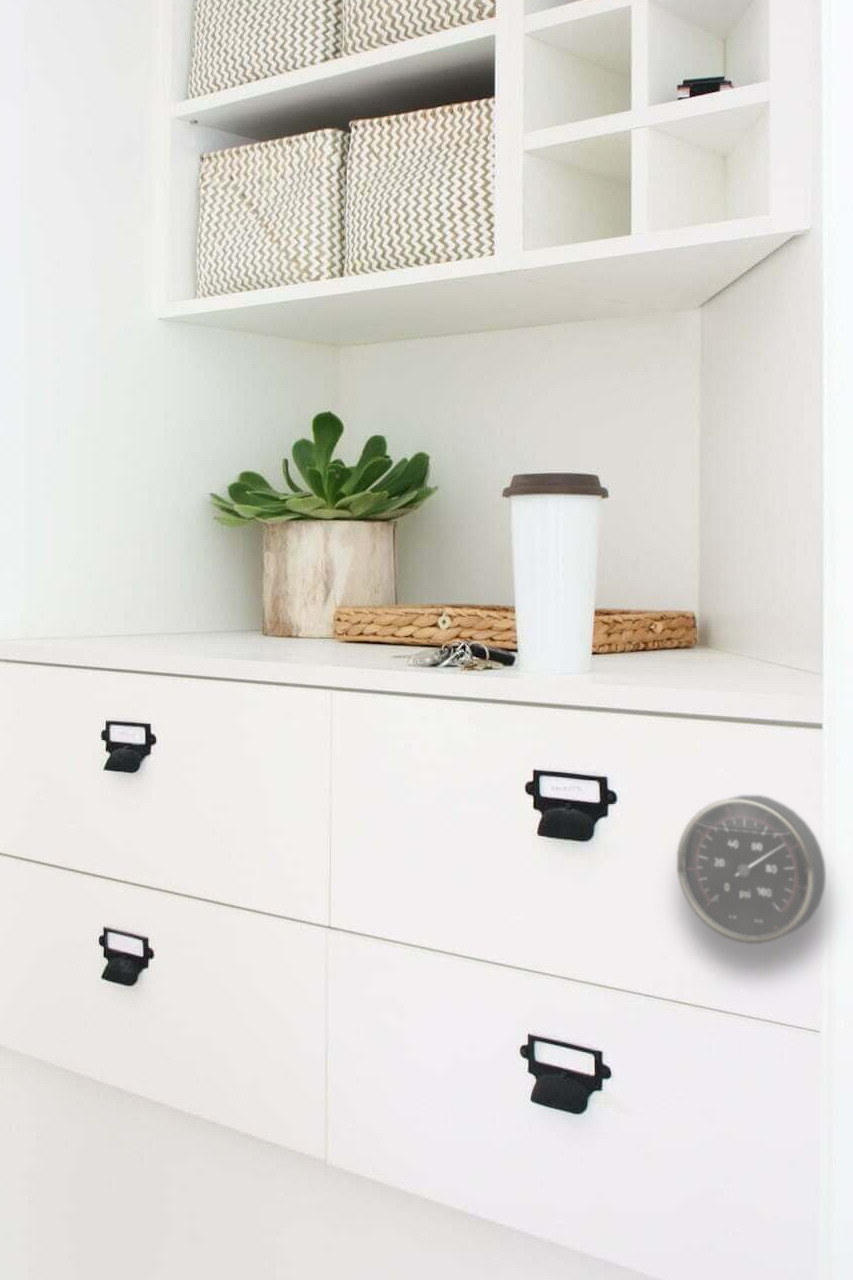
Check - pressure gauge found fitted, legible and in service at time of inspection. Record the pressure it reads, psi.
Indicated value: 70 psi
